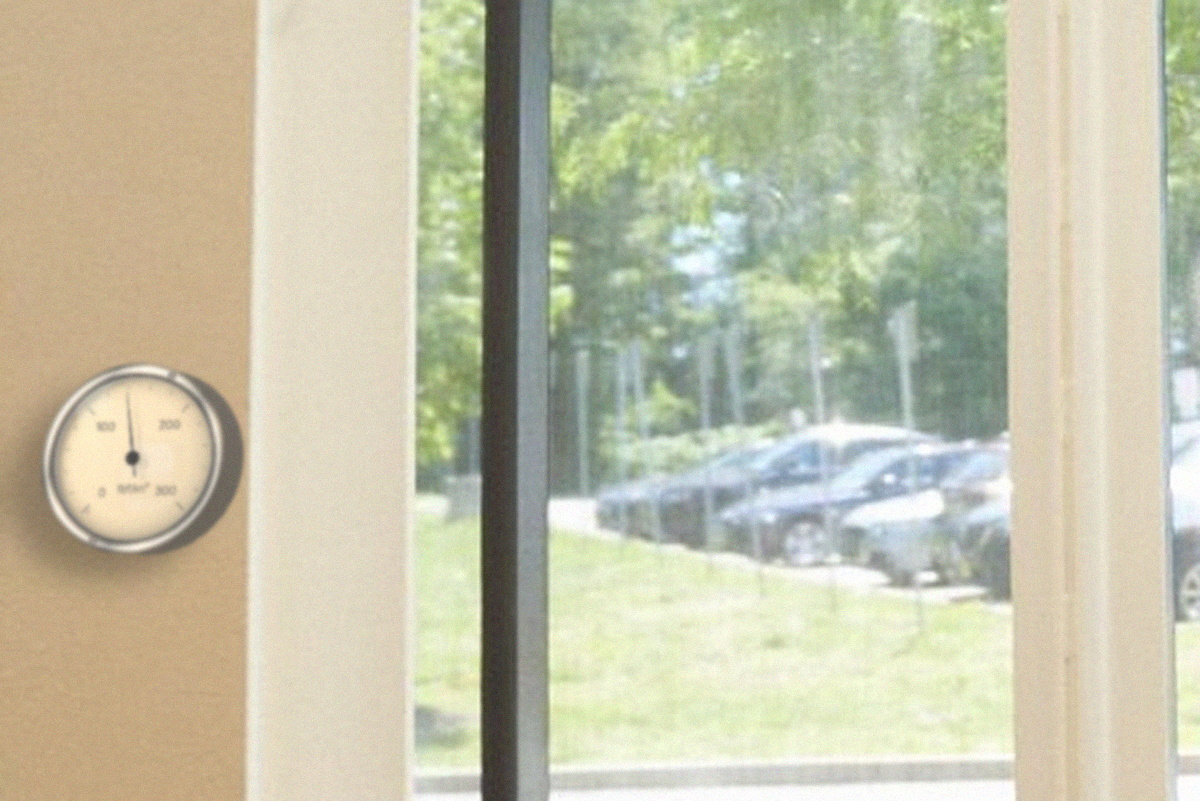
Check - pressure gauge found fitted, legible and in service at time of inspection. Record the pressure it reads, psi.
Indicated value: 140 psi
